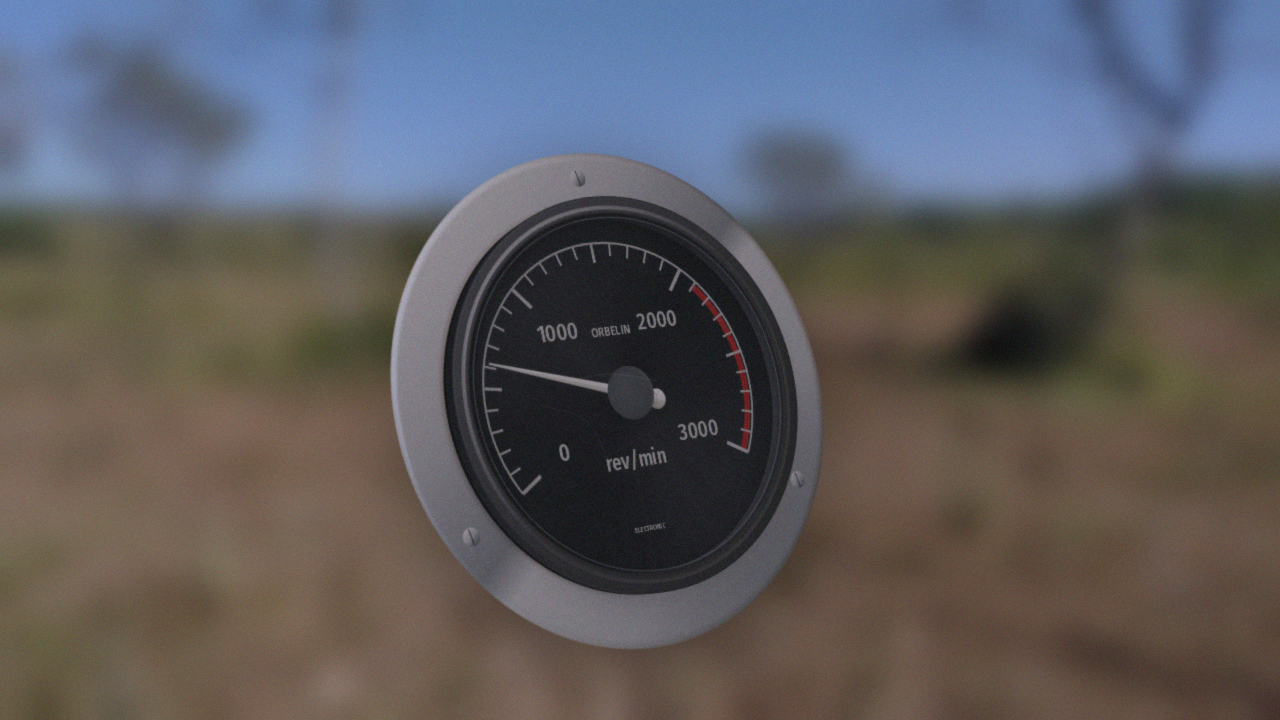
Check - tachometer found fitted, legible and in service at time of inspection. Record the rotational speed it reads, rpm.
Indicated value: 600 rpm
